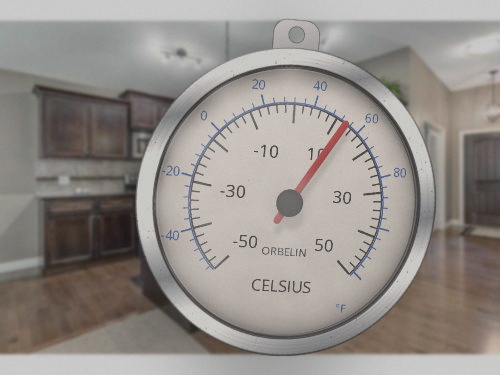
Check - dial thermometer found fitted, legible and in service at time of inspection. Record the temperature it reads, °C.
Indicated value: 12 °C
